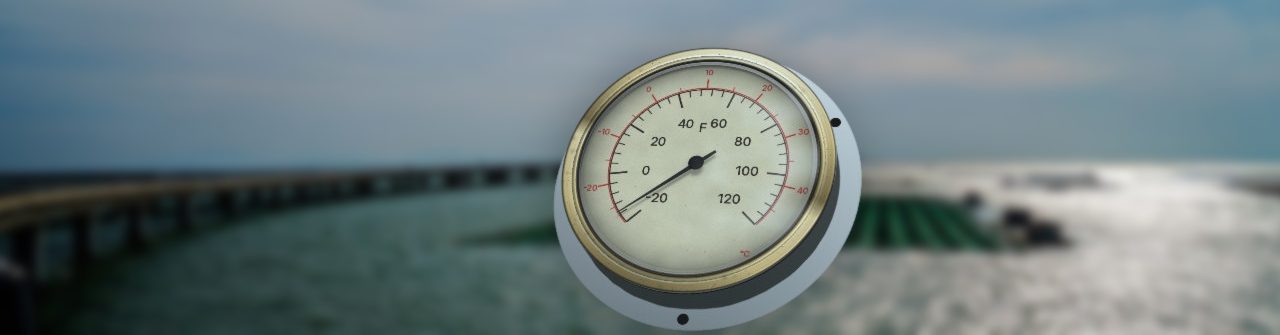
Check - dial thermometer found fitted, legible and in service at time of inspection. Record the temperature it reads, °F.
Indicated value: -16 °F
